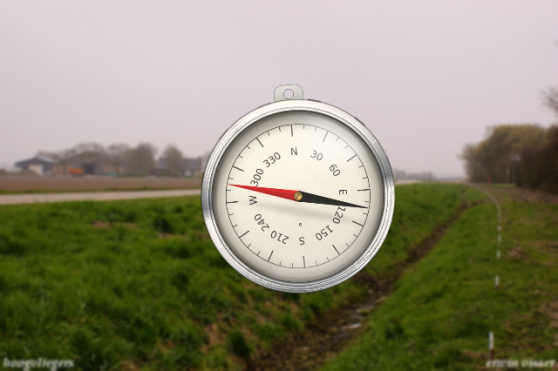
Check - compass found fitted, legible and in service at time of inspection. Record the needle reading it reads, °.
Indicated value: 285 °
